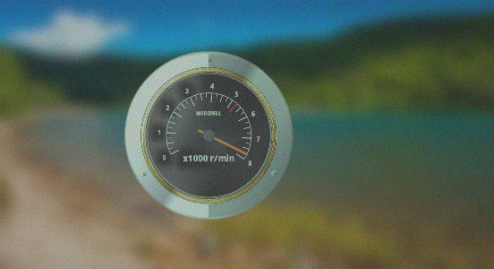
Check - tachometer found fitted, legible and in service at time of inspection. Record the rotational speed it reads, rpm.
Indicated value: 7750 rpm
